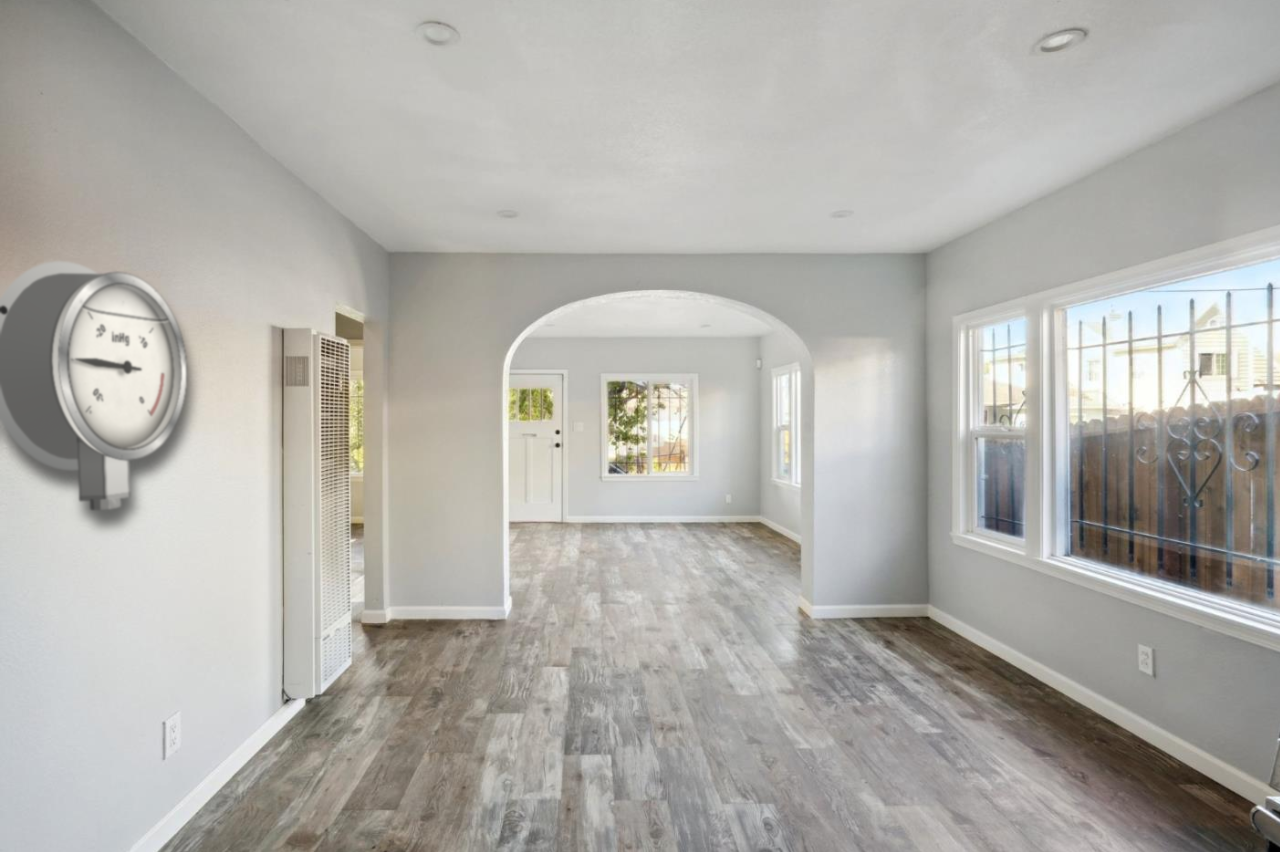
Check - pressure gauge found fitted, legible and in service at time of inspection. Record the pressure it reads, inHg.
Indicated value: -25 inHg
